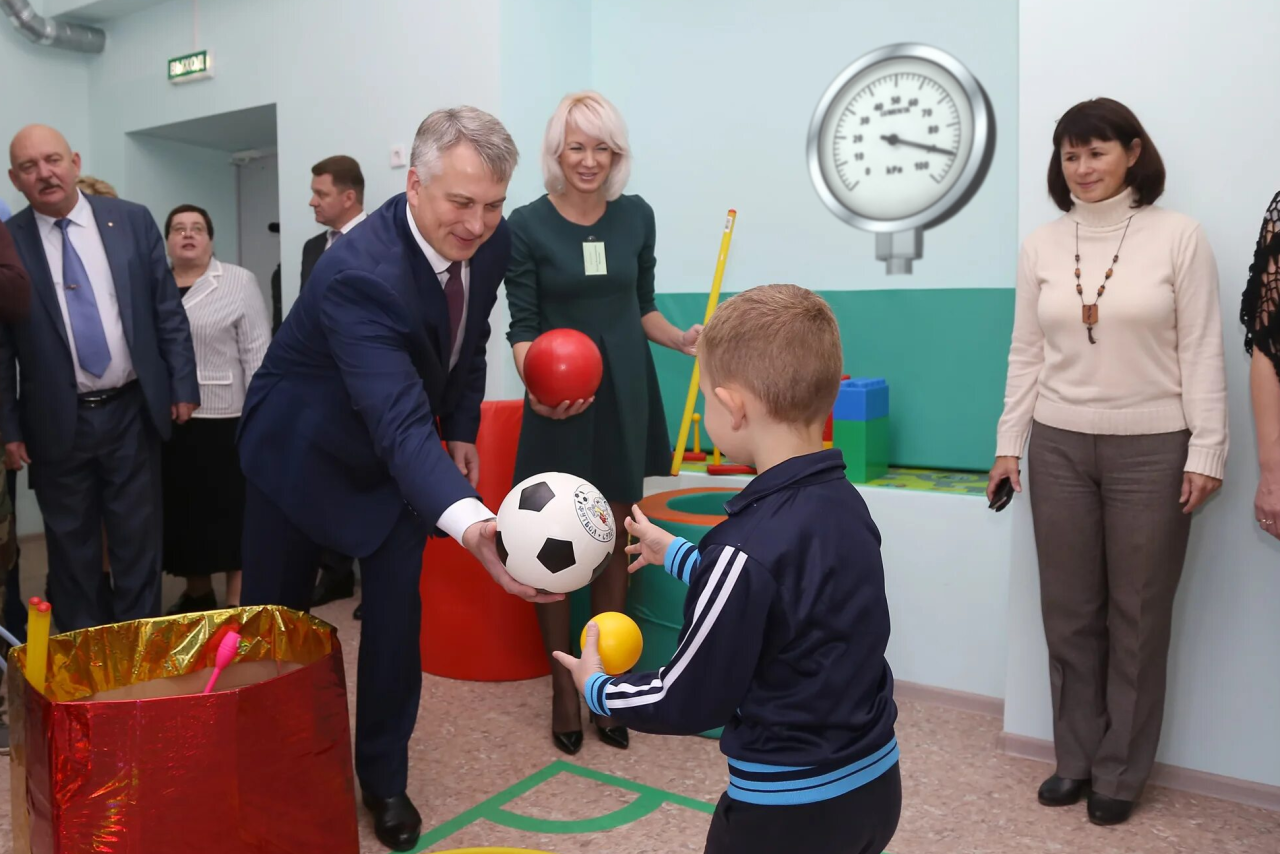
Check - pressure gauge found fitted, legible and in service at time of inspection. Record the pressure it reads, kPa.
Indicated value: 90 kPa
